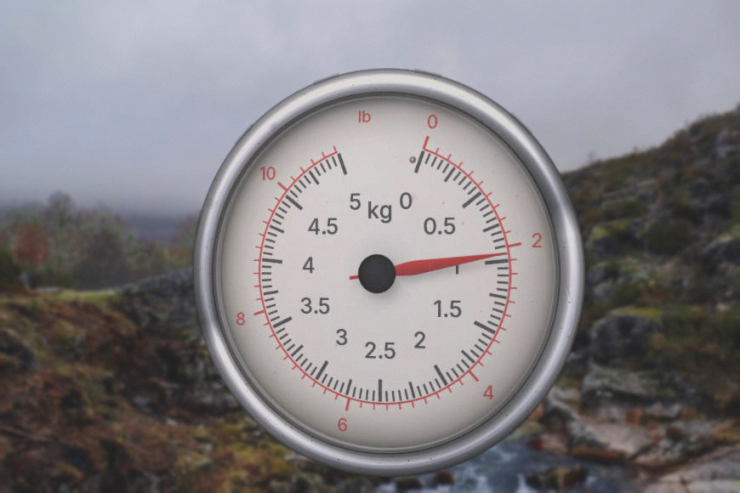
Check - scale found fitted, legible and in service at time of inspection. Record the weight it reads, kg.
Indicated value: 0.95 kg
